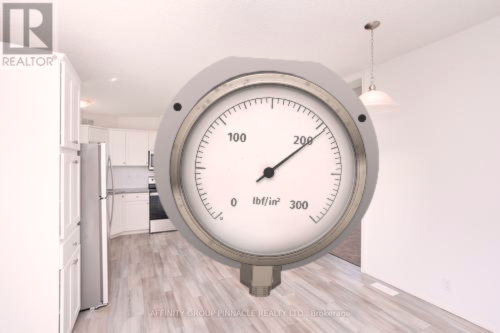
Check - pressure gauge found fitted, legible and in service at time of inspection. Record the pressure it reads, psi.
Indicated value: 205 psi
